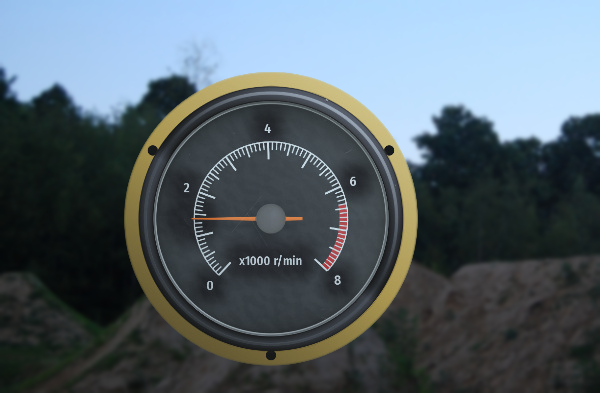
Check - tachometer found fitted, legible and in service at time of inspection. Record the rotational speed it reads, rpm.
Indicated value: 1400 rpm
